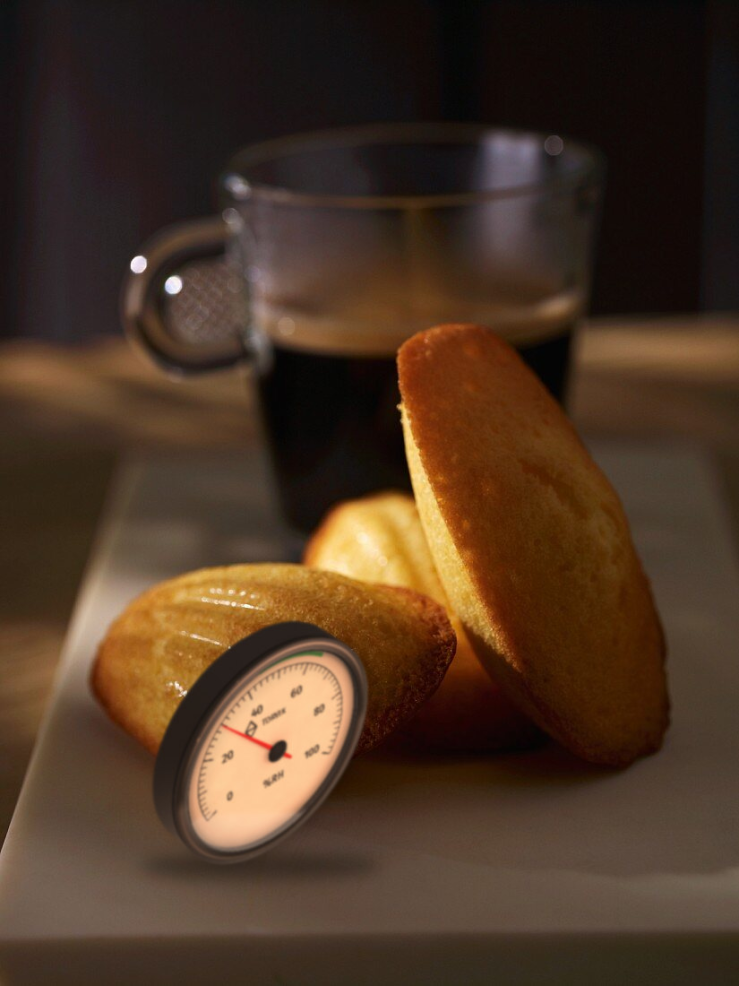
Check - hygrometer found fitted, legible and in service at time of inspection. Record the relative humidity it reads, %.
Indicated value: 30 %
